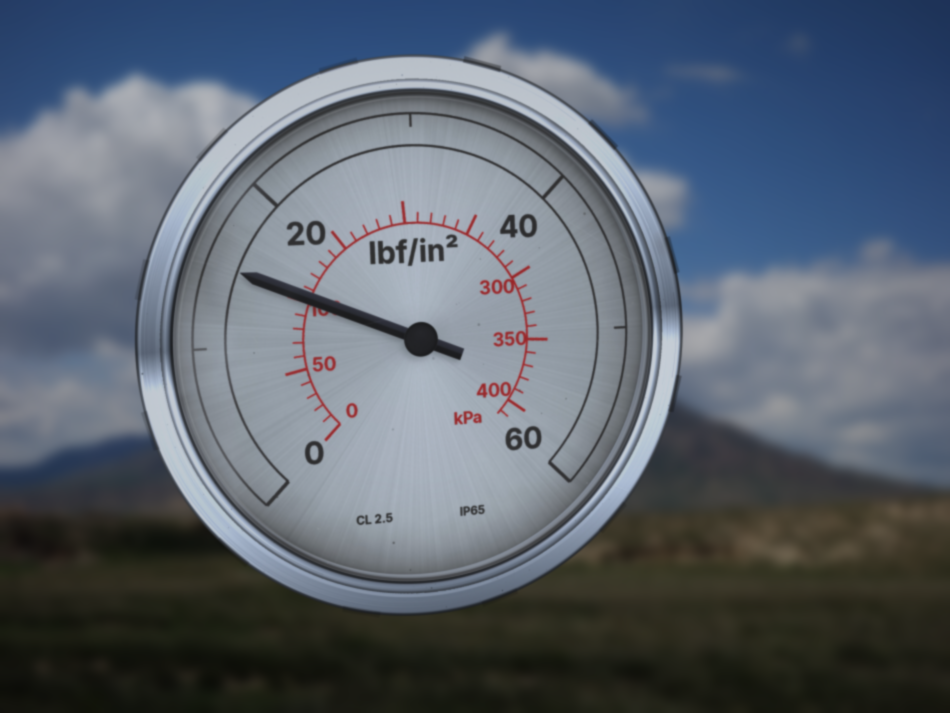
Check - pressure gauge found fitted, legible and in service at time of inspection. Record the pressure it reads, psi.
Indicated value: 15 psi
